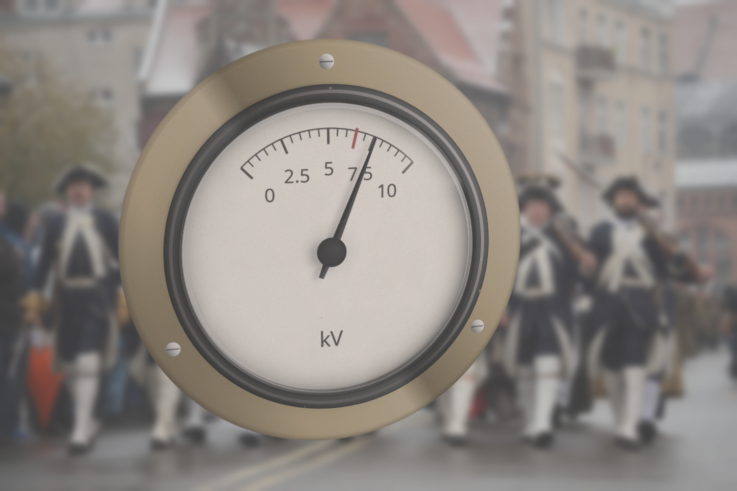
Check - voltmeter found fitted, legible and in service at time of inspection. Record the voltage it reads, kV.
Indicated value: 7.5 kV
